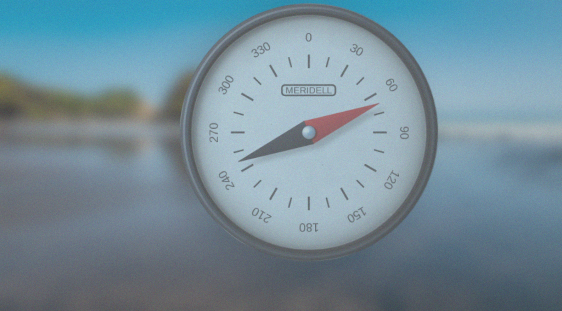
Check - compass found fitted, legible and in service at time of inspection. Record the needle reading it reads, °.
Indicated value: 67.5 °
